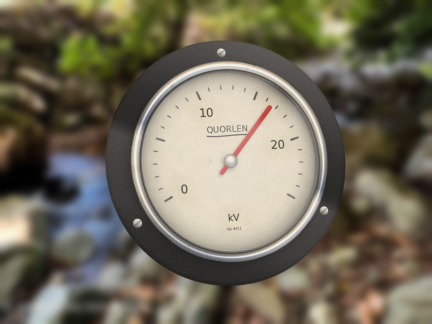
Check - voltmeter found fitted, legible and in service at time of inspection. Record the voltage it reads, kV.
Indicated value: 16.5 kV
